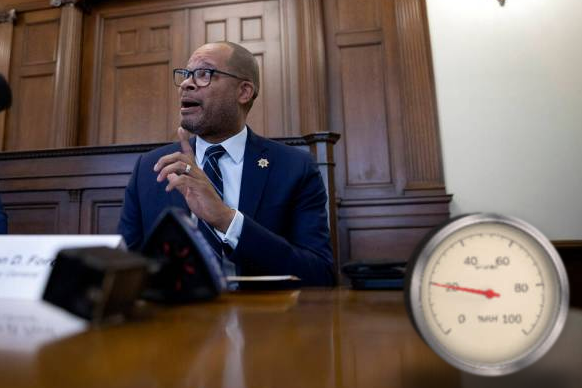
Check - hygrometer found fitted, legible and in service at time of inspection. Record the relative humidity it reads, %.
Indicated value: 20 %
